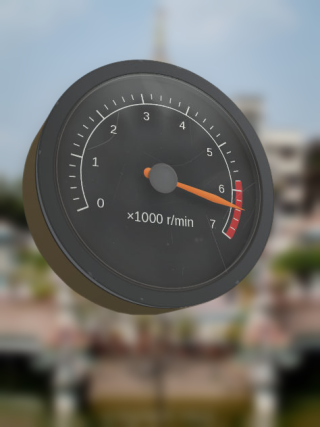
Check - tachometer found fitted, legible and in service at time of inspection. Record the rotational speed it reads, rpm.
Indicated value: 6400 rpm
